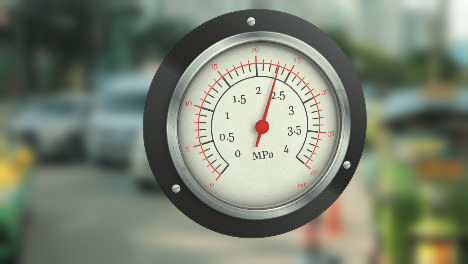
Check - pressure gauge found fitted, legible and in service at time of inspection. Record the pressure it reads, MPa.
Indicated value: 2.3 MPa
